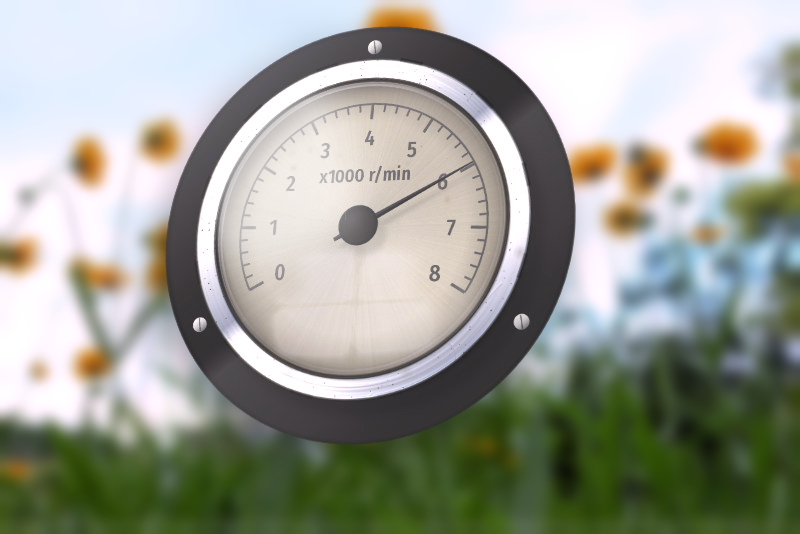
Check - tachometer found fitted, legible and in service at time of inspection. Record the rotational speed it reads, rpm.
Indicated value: 6000 rpm
